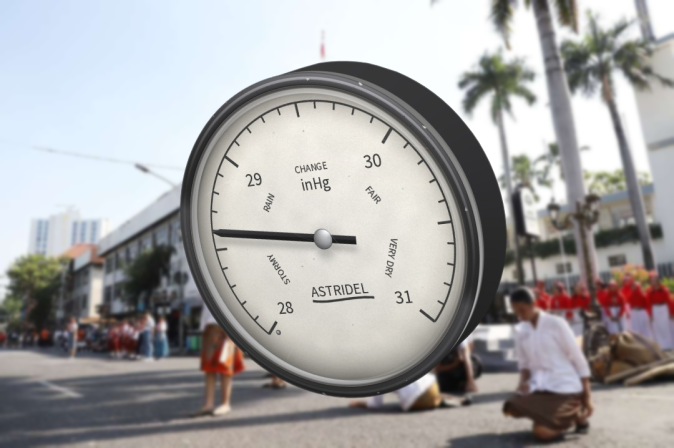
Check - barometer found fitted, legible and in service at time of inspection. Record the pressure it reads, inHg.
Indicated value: 28.6 inHg
